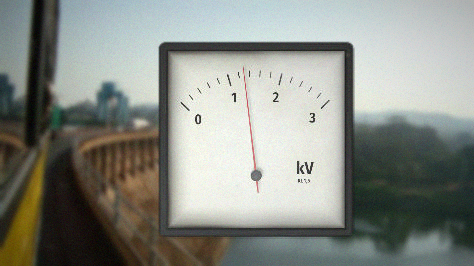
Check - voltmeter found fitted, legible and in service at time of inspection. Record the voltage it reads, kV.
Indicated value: 1.3 kV
